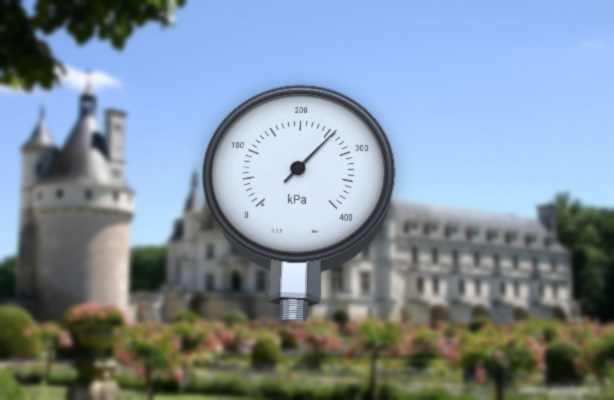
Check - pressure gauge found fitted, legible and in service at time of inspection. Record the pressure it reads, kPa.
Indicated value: 260 kPa
